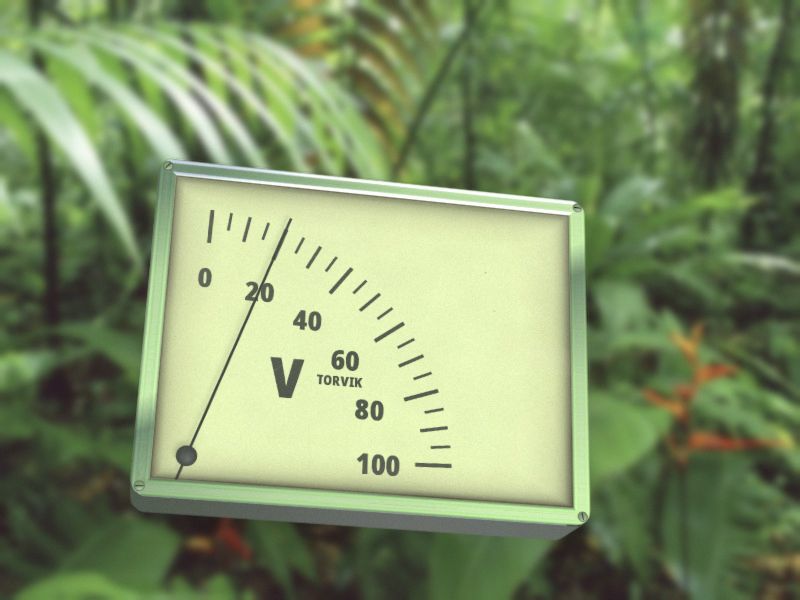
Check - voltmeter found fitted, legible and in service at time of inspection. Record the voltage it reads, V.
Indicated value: 20 V
